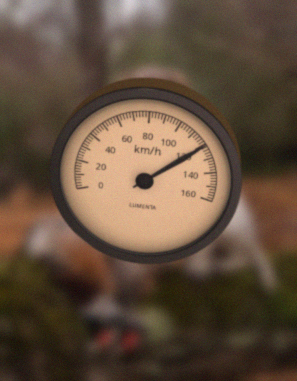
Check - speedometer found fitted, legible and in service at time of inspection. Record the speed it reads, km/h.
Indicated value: 120 km/h
